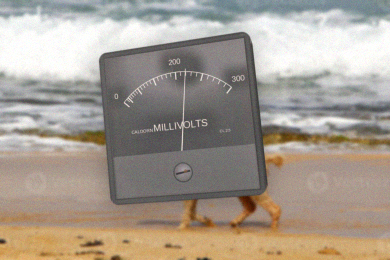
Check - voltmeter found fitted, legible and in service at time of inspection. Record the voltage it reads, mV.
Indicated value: 220 mV
